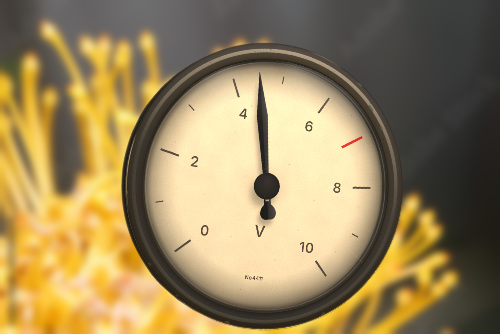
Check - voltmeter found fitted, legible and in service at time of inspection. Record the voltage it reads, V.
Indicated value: 4.5 V
